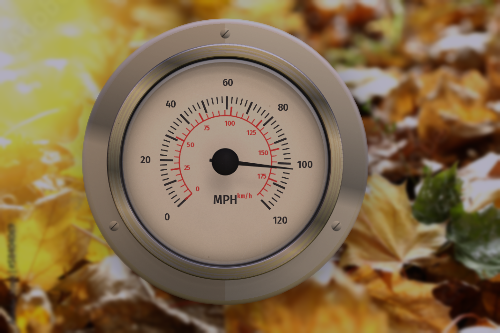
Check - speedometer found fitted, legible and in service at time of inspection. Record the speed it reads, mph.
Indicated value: 102 mph
